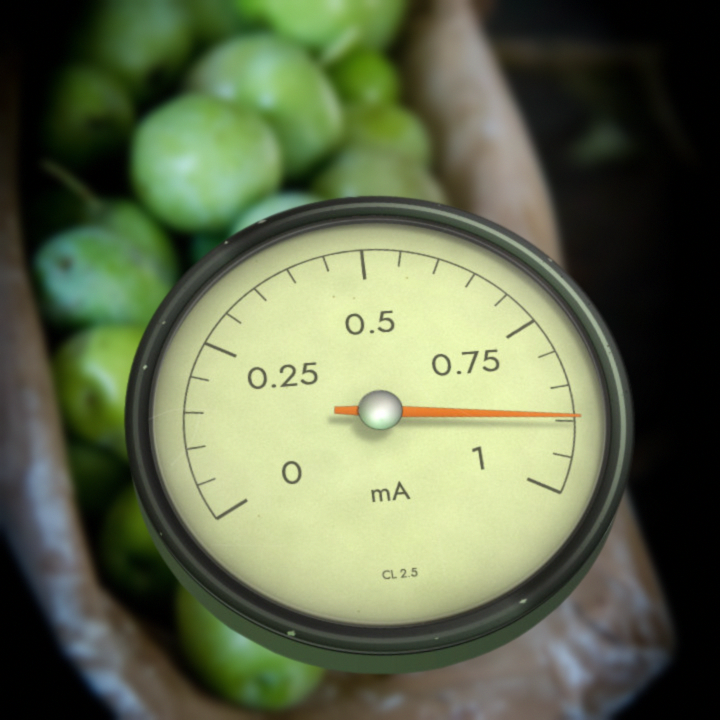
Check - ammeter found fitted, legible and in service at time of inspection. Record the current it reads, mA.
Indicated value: 0.9 mA
